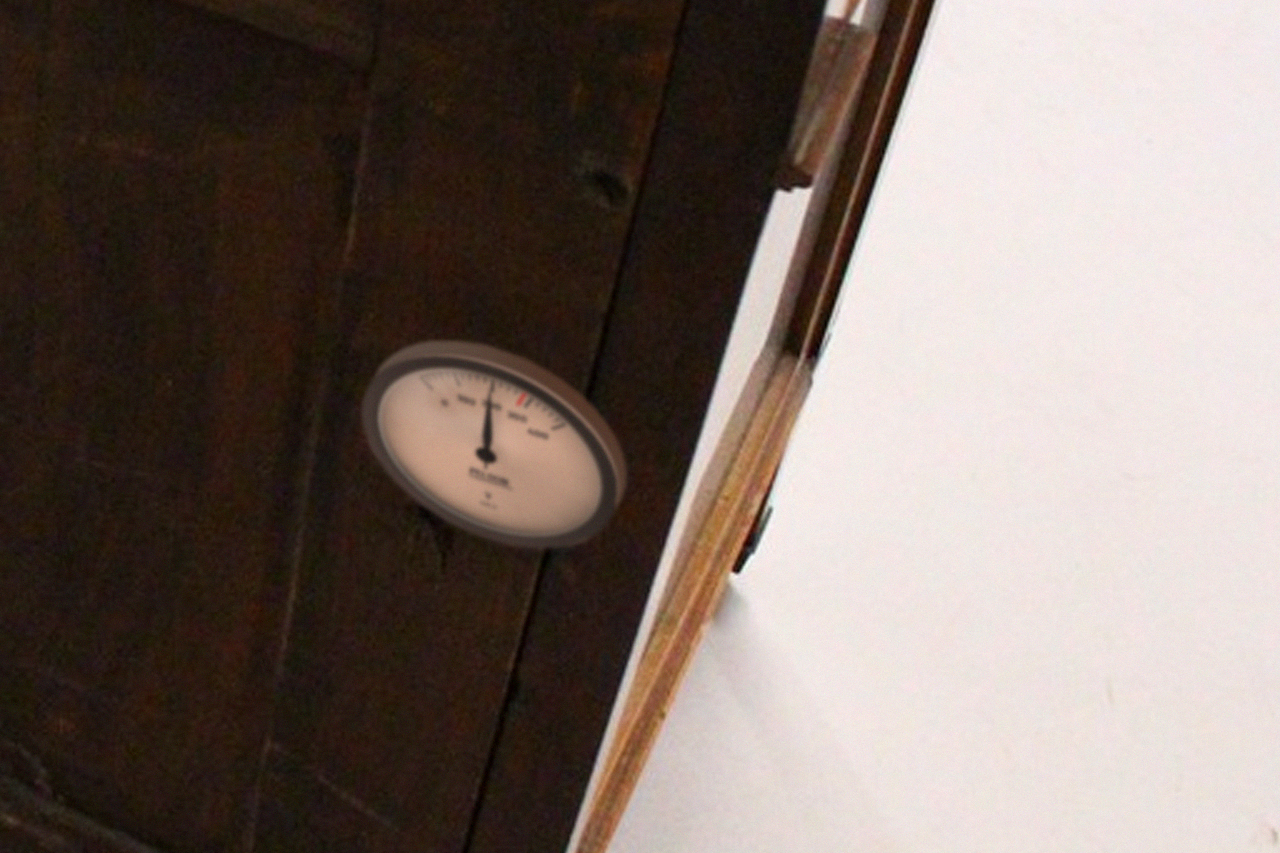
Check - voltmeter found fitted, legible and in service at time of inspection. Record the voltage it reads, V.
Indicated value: 200 V
